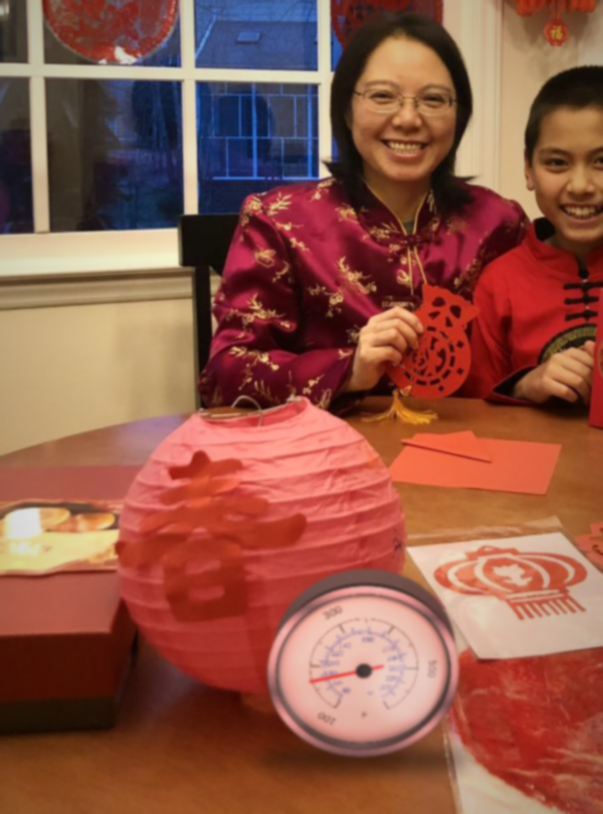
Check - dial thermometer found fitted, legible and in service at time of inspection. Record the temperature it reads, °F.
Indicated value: 175 °F
